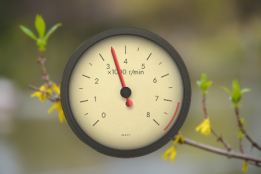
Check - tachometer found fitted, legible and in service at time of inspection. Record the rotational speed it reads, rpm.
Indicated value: 3500 rpm
